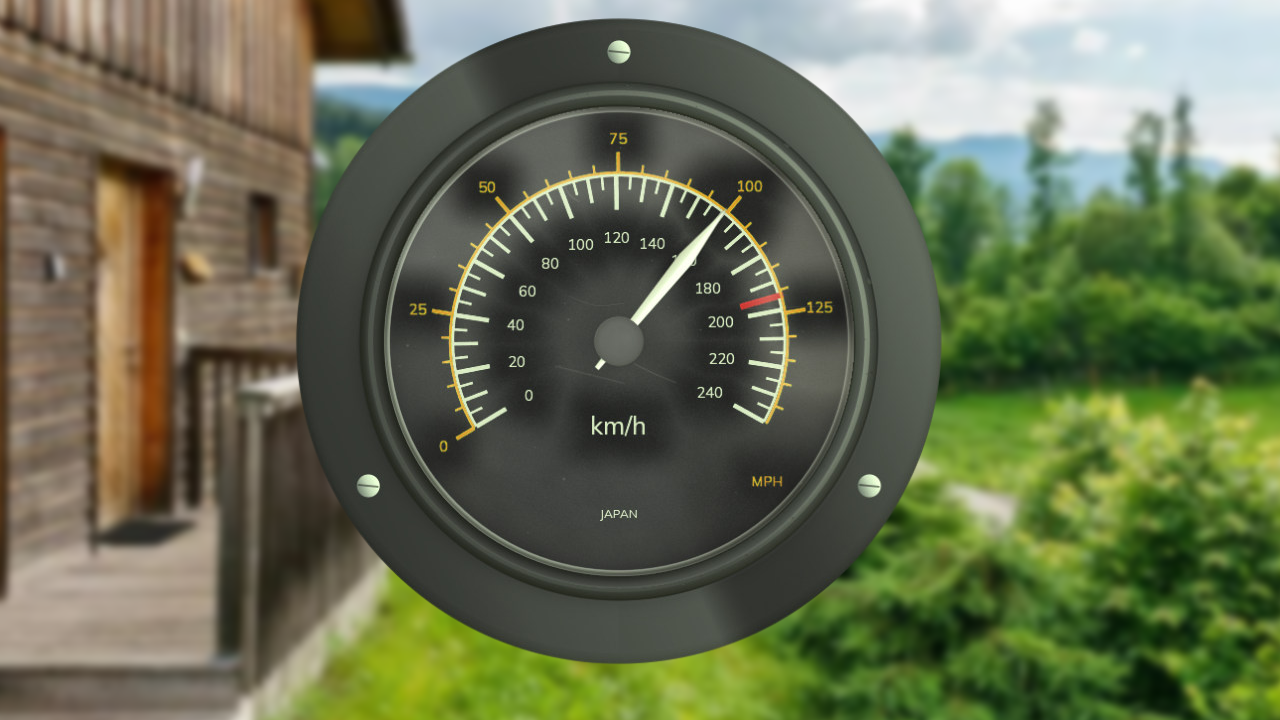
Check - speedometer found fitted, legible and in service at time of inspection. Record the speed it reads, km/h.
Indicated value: 160 km/h
